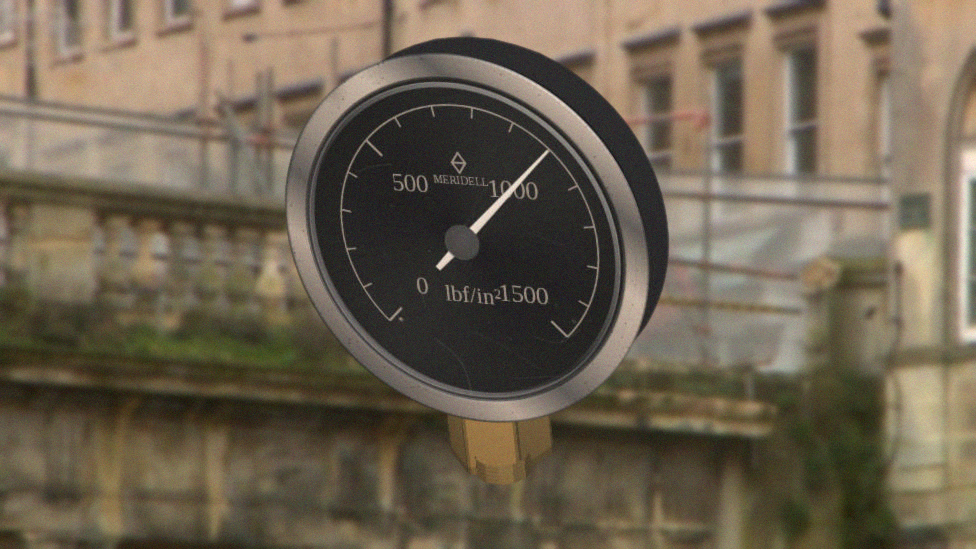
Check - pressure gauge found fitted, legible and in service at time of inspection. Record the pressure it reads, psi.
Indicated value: 1000 psi
